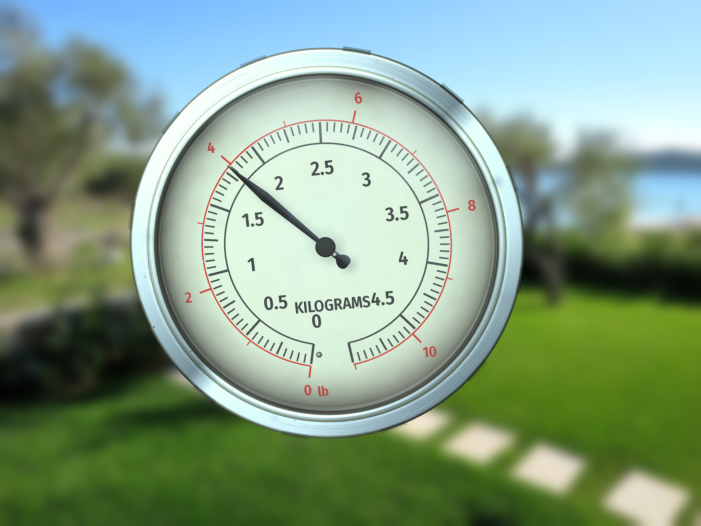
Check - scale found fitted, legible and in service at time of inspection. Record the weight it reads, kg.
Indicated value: 1.8 kg
